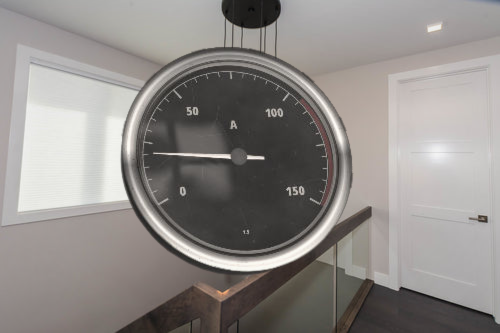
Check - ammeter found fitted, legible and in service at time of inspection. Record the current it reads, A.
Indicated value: 20 A
